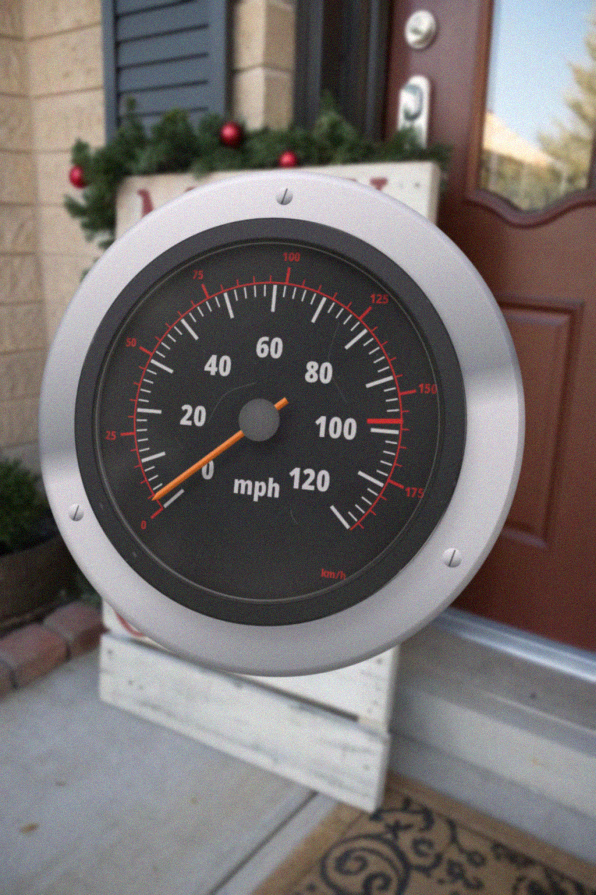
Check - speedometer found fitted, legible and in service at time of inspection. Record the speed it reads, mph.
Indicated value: 2 mph
